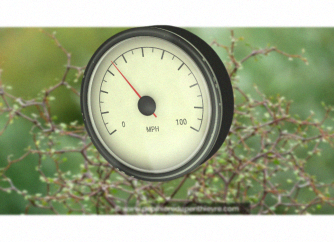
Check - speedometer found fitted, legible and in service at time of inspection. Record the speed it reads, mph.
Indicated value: 35 mph
